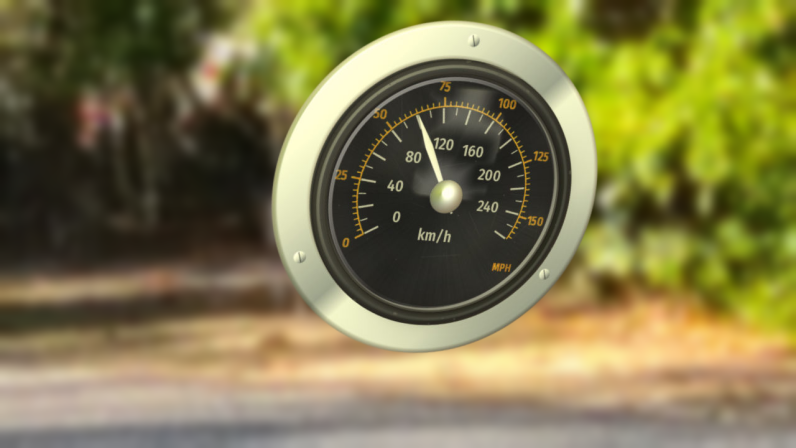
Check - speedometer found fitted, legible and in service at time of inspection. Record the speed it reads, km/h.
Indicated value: 100 km/h
